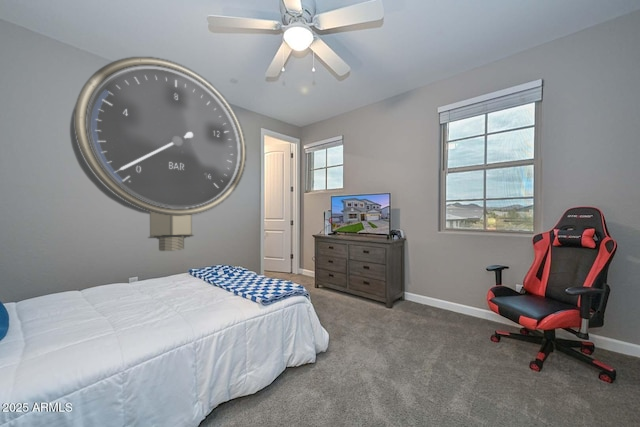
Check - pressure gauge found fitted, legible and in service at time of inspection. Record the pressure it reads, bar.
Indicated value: 0.5 bar
